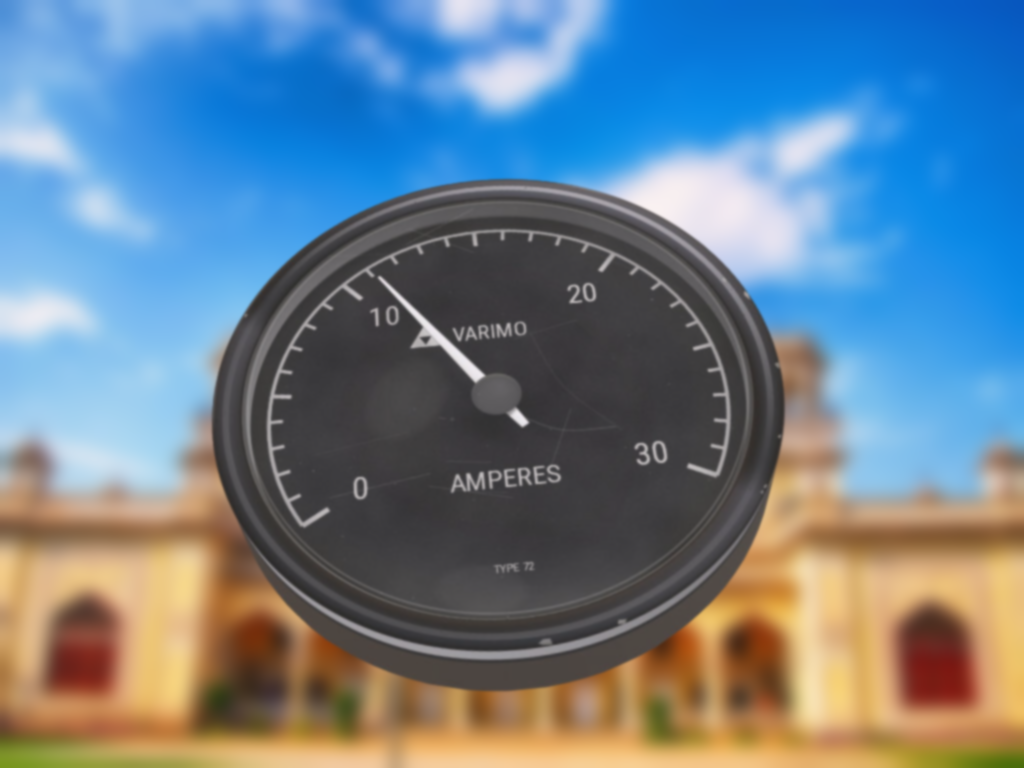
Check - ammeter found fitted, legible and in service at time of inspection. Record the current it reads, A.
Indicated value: 11 A
